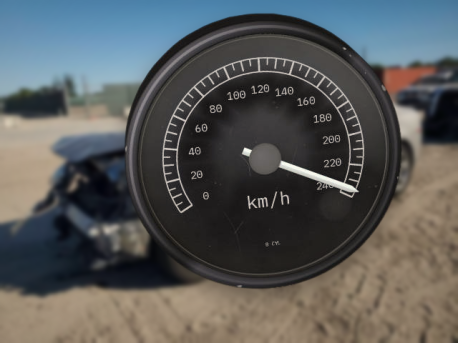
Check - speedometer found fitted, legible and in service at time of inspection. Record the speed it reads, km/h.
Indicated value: 235 km/h
